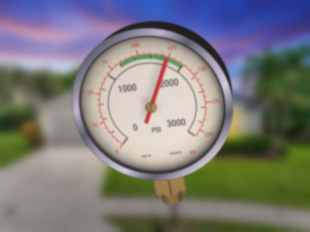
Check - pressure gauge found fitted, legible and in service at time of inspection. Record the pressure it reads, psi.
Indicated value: 1800 psi
